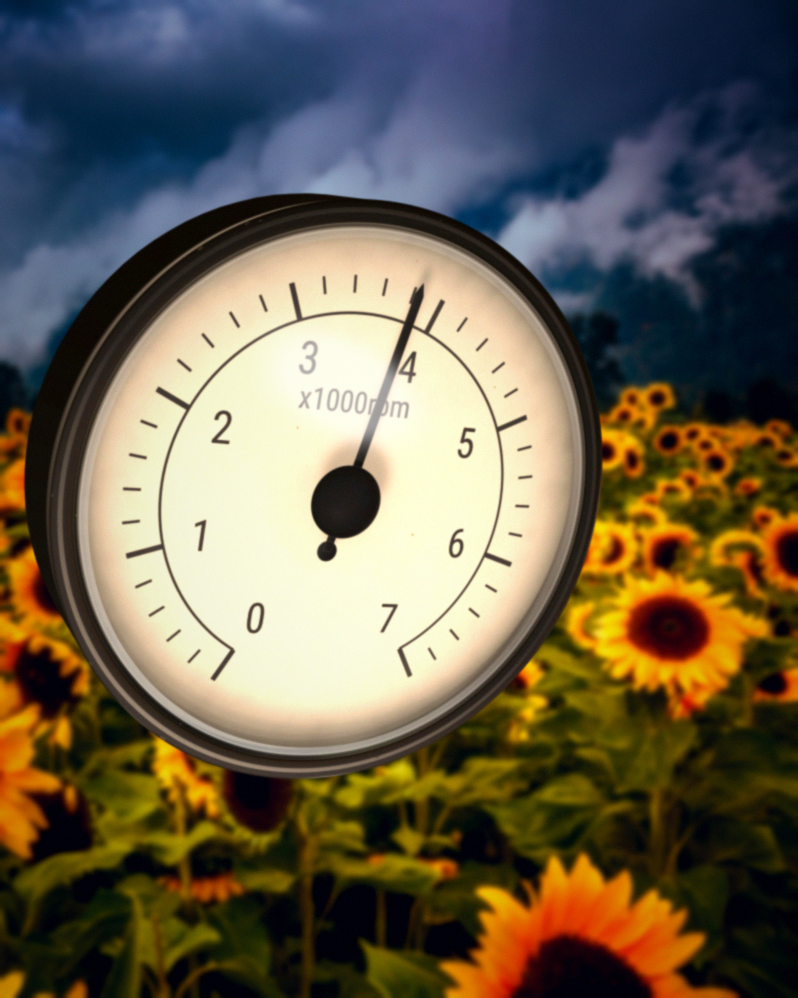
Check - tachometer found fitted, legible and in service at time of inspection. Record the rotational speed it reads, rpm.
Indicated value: 3800 rpm
